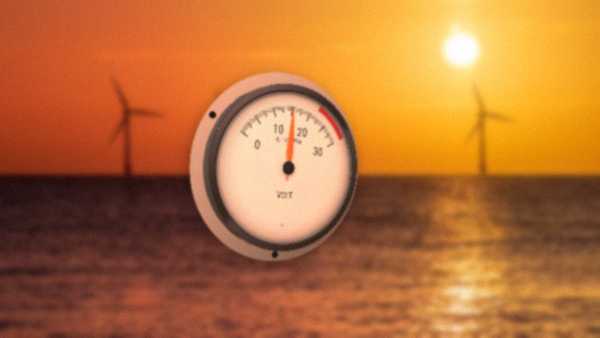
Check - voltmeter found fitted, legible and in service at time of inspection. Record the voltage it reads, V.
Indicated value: 15 V
